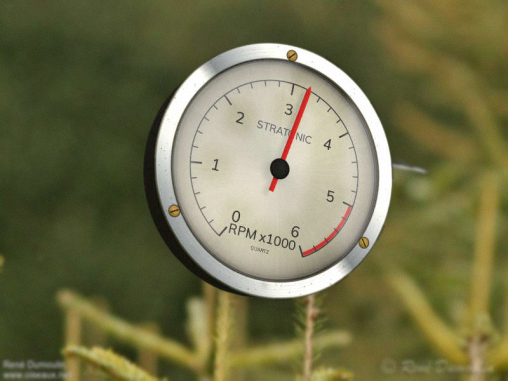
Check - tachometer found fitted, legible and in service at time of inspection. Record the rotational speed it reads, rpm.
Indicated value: 3200 rpm
